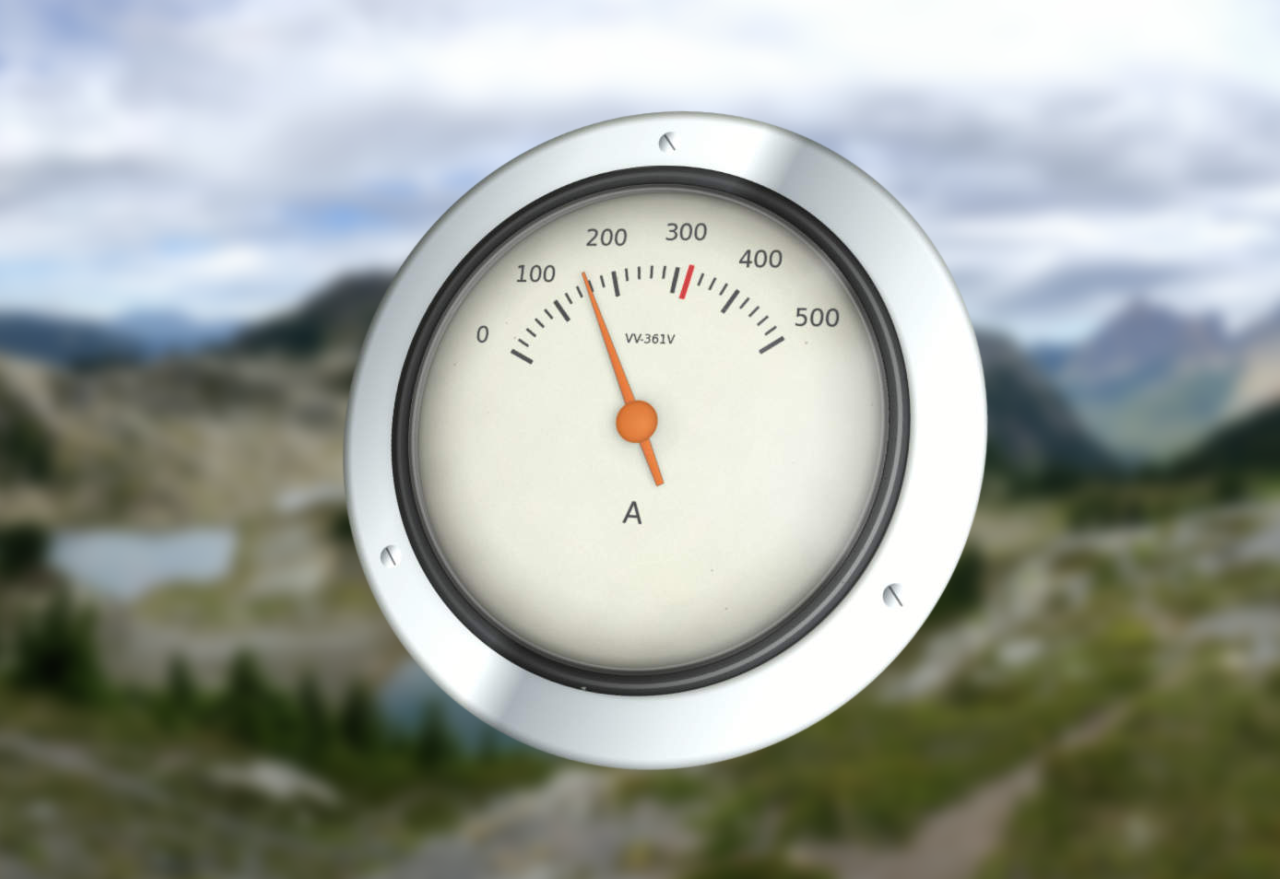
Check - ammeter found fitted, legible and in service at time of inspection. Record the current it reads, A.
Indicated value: 160 A
